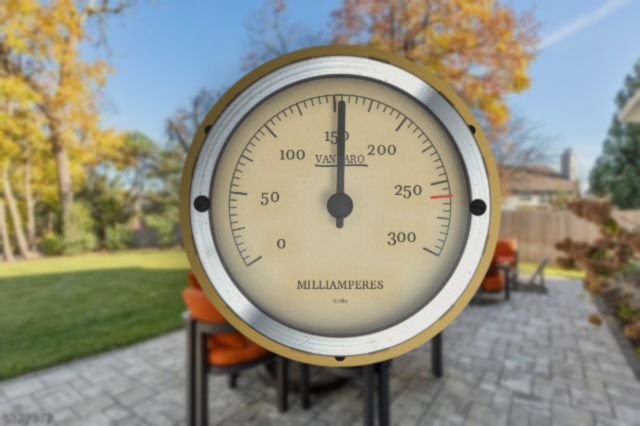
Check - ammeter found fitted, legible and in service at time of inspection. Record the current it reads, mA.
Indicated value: 155 mA
